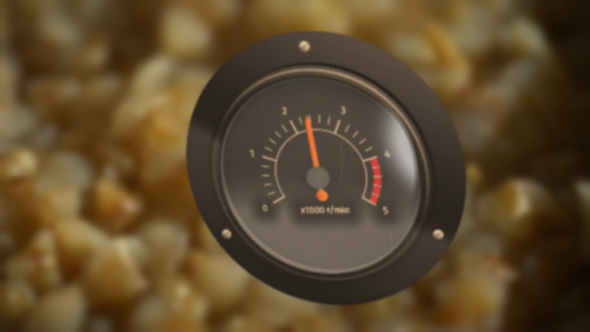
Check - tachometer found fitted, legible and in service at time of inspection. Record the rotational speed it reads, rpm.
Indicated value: 2400 rpm
